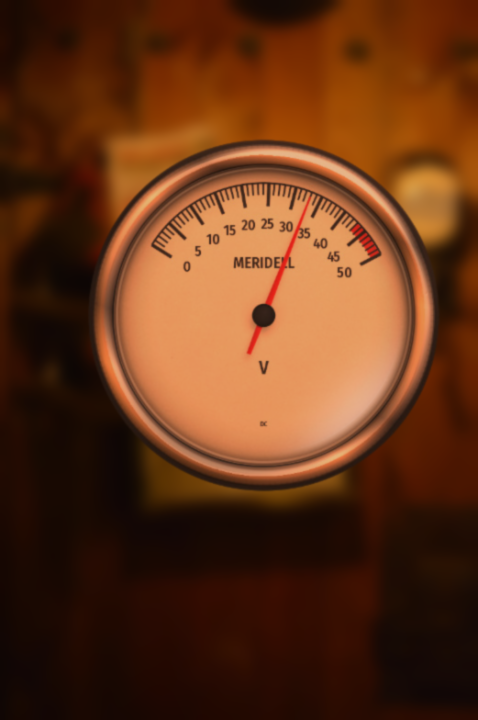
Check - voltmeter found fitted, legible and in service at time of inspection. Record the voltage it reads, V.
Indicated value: 33 V
